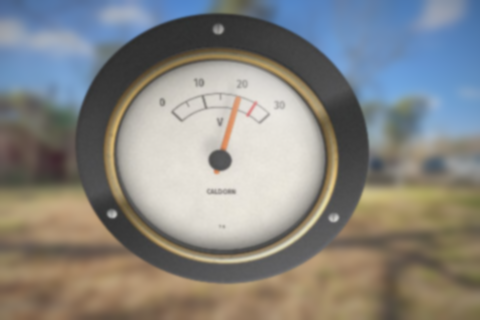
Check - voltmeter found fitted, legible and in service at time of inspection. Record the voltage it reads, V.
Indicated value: 20 V
